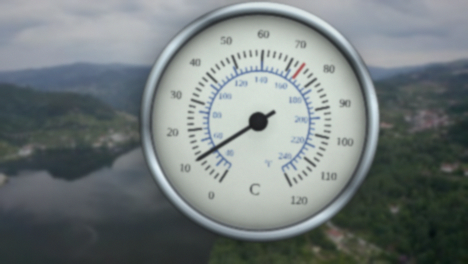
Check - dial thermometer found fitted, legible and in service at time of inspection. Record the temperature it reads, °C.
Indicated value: 10 °C
